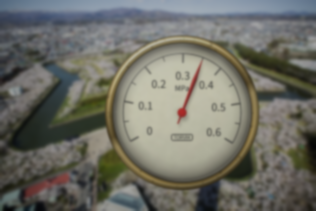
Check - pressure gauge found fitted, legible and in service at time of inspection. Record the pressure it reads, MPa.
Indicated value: 0.35 MPa
